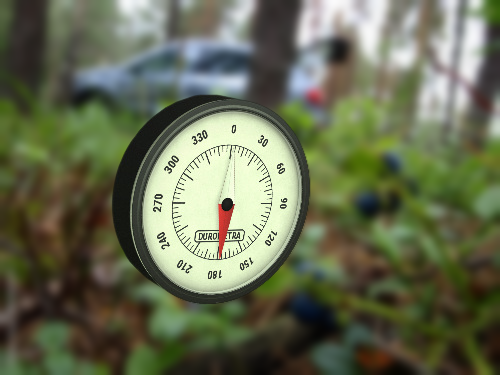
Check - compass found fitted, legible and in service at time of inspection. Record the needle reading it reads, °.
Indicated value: 180 °
